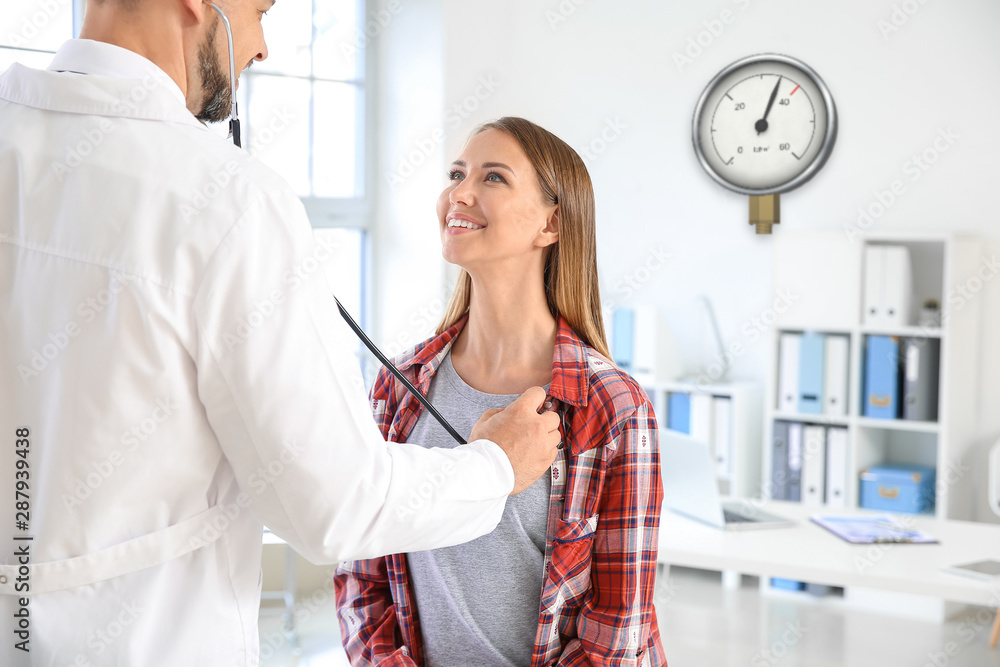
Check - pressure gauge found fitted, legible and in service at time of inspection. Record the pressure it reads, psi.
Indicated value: 35 psi
